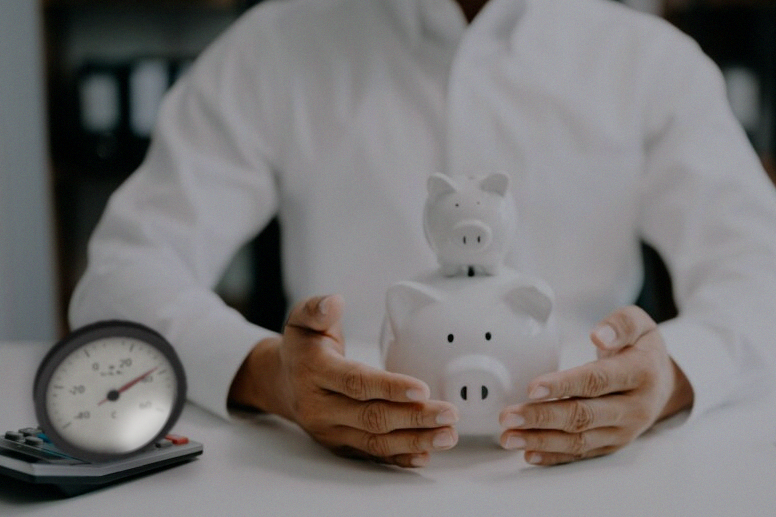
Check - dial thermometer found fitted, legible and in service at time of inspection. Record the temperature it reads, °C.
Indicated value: 36 °C
